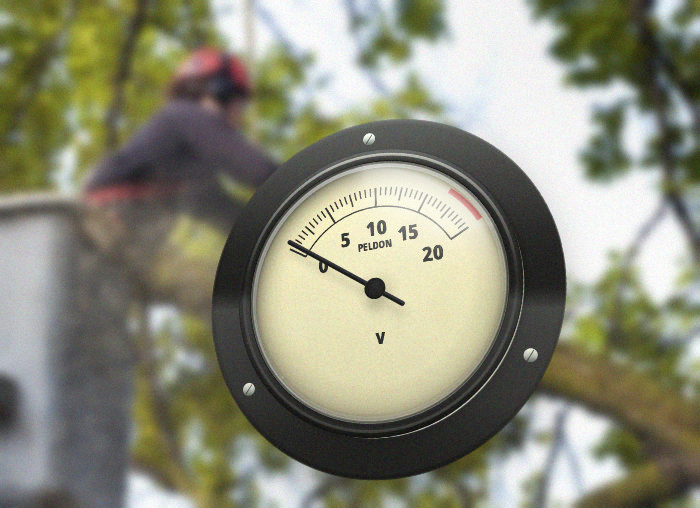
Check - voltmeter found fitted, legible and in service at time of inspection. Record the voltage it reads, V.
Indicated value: 0.5 V
